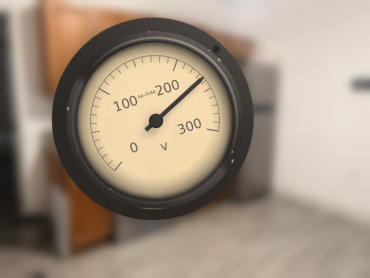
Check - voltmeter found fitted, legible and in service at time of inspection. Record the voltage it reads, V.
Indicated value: 235 V
